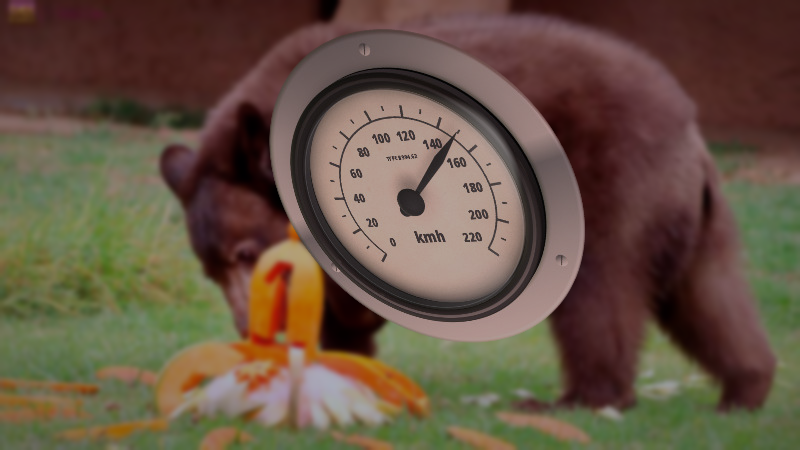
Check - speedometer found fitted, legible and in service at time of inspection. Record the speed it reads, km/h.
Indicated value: 150 km/h
